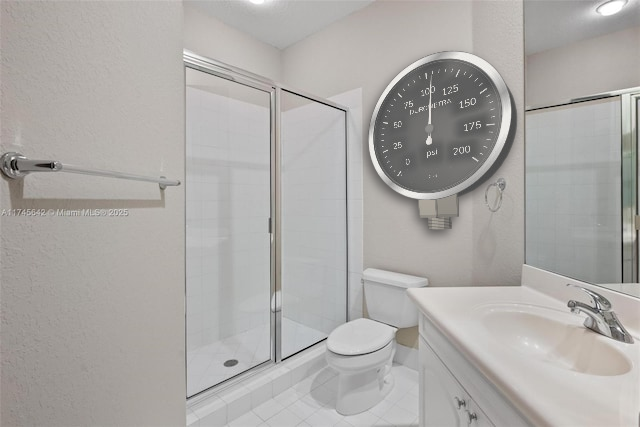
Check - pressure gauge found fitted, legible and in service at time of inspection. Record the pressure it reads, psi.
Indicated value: 105 psi
